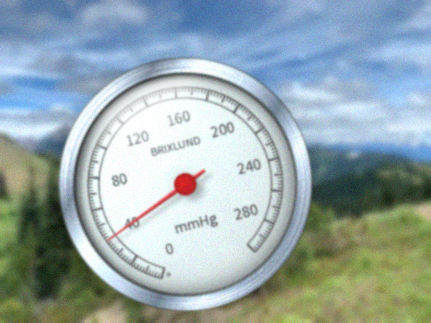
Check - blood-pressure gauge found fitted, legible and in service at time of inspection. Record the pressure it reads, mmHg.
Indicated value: 40 mmHg
